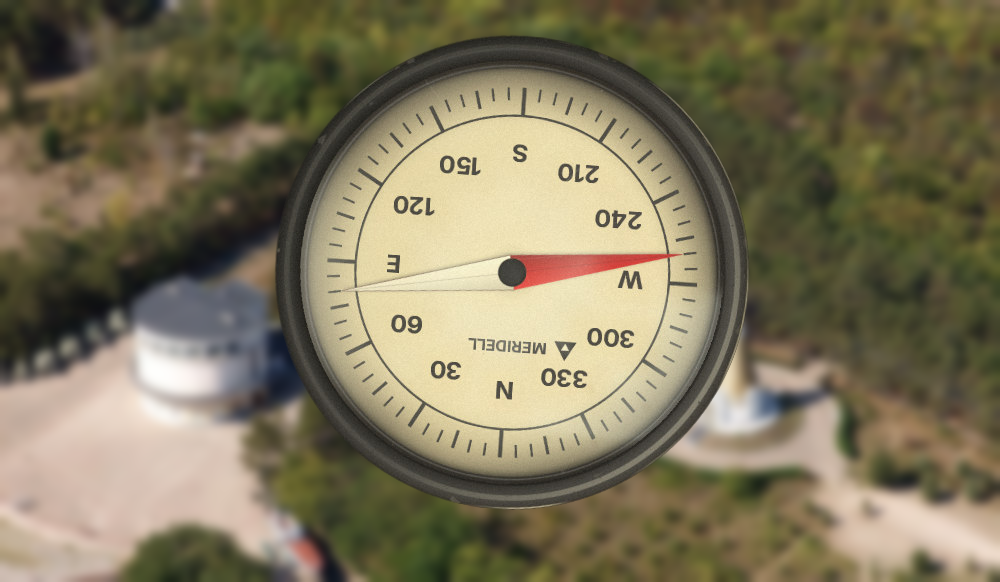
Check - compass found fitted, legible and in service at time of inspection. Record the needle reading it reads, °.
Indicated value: 260 °
